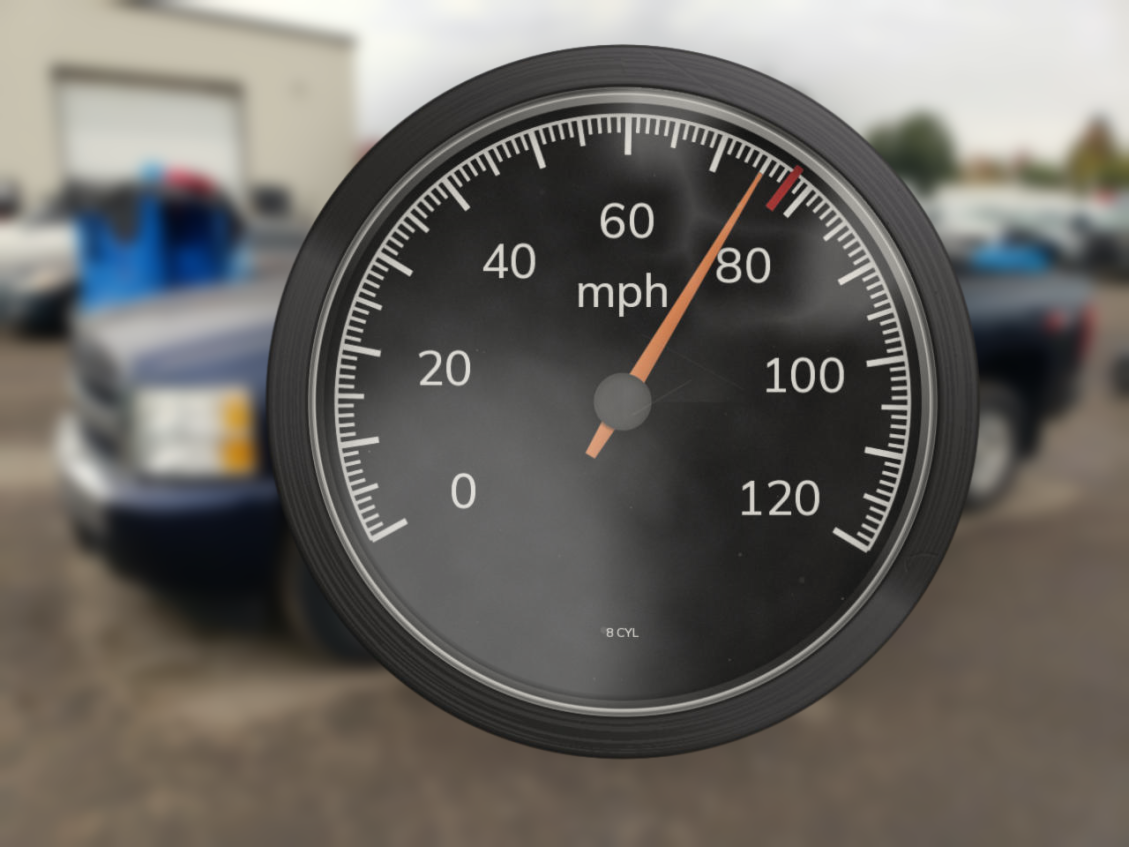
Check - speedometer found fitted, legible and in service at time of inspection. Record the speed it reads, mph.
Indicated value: 75 mph
